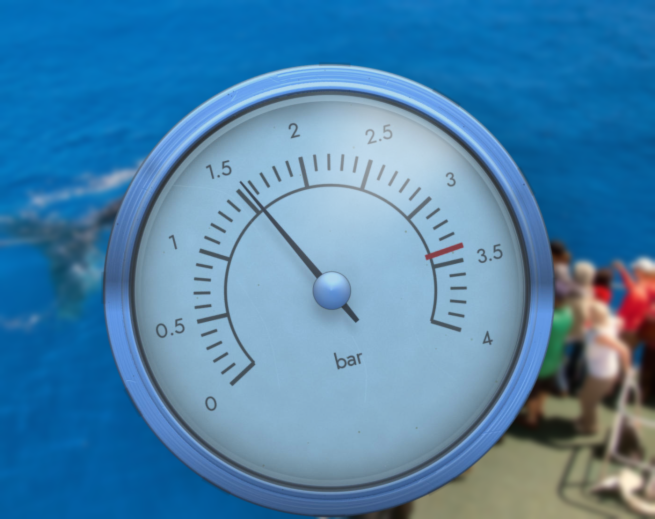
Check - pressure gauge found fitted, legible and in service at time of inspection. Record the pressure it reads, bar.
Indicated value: 1.55 bar
